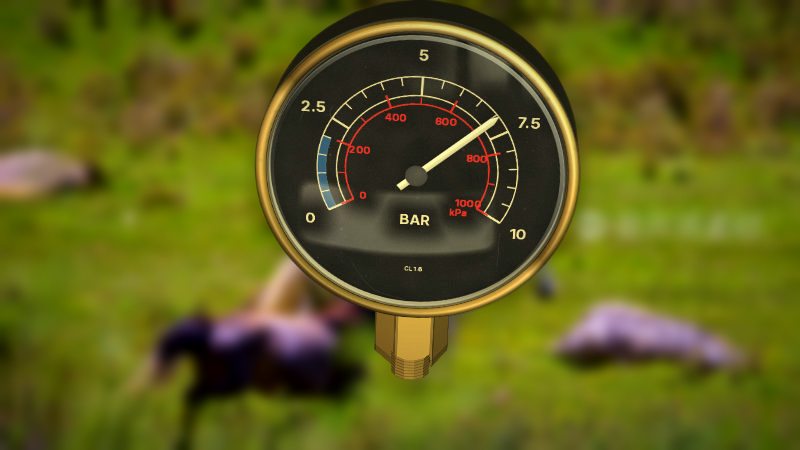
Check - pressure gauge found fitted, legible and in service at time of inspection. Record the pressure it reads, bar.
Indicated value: 7 bar
